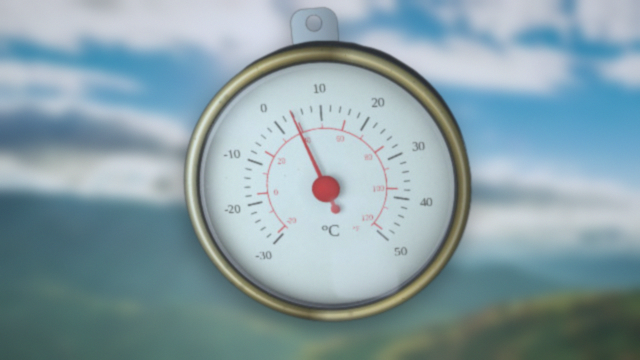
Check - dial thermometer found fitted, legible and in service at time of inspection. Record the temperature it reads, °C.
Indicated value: 4 °C
